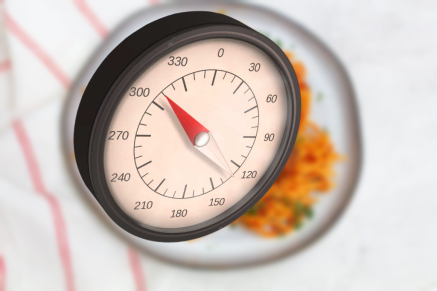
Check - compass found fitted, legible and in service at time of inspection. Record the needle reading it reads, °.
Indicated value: 310 °
